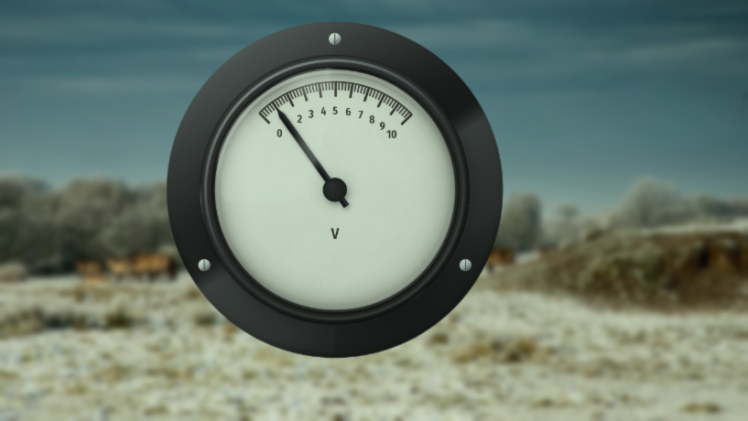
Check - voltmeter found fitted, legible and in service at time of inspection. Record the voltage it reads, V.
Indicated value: 1 V
